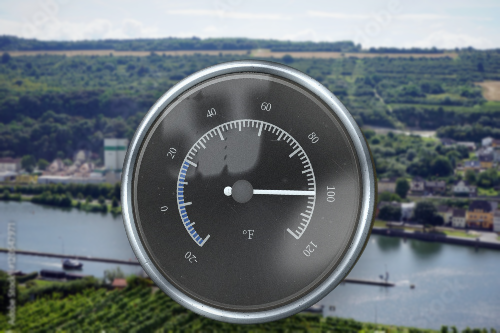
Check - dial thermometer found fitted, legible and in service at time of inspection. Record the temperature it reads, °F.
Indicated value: 100 °F
